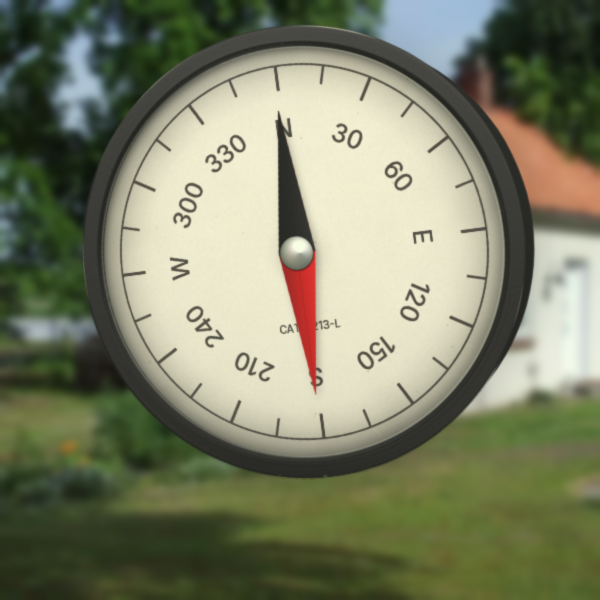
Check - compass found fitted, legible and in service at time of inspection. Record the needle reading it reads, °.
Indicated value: 180 °
